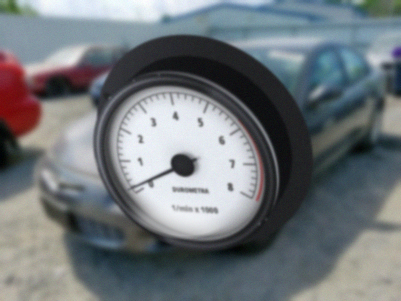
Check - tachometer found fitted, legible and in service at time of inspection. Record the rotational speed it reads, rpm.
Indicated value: 200 rpm
